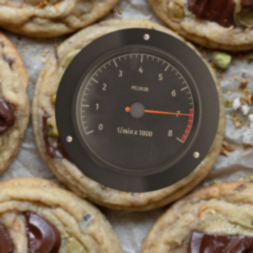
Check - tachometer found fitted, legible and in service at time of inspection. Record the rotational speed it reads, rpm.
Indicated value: 7000 rpm
